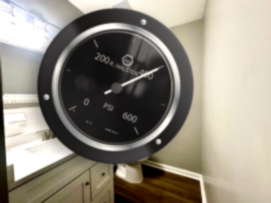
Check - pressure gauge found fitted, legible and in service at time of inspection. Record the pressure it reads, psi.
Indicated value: 400 psi
